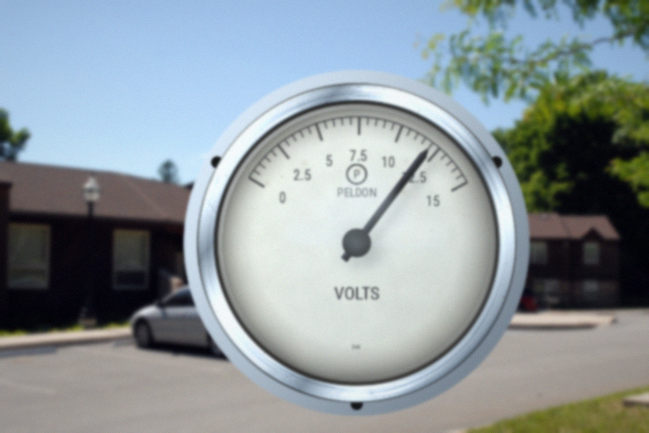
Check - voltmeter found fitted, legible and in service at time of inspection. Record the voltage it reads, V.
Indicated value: 12 V
